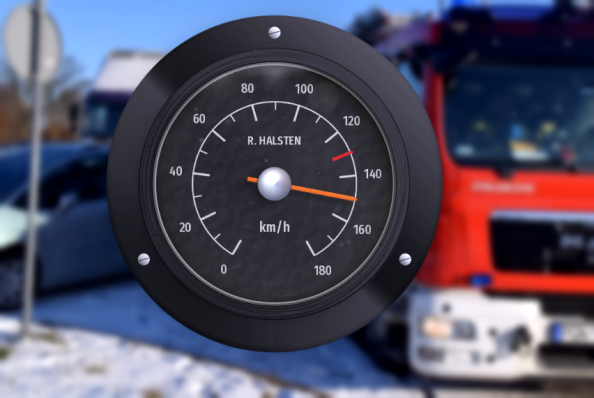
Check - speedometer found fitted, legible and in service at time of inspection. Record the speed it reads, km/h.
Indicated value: 150 km/h
